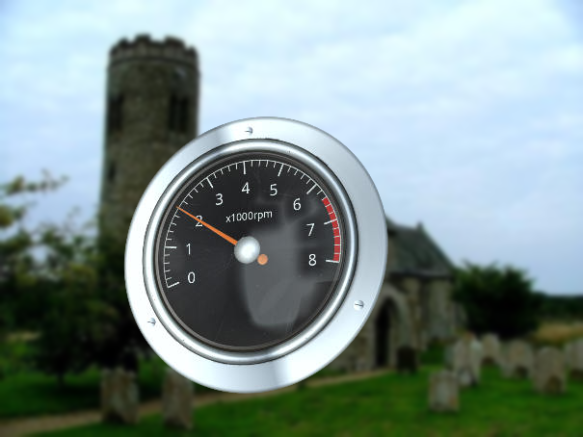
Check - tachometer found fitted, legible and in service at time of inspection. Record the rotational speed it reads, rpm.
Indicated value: 2000 rpm
